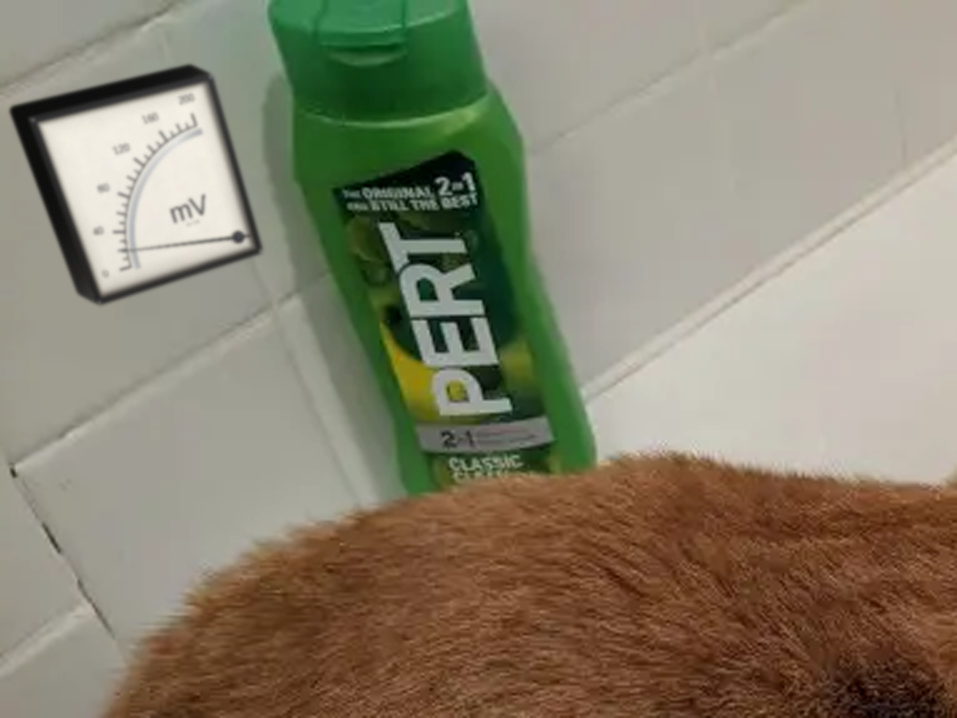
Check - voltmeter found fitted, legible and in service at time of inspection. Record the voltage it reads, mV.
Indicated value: 20 mV
